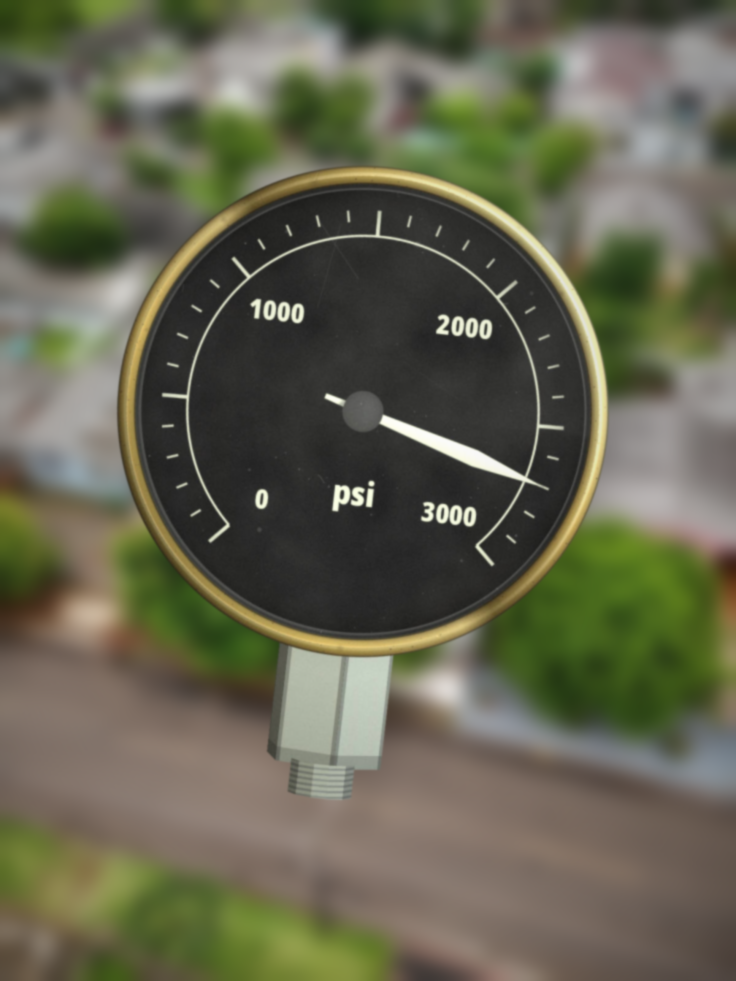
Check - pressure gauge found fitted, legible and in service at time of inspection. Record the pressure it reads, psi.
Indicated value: 2700 psi
